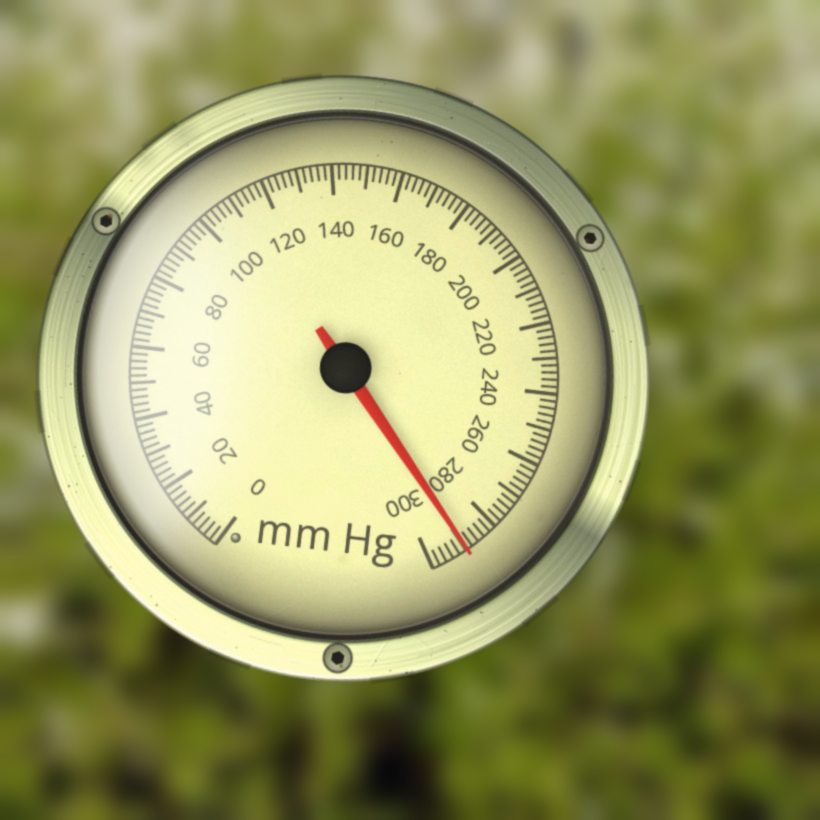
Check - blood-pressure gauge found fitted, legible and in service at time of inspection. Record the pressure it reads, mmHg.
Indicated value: 290 mmHg
